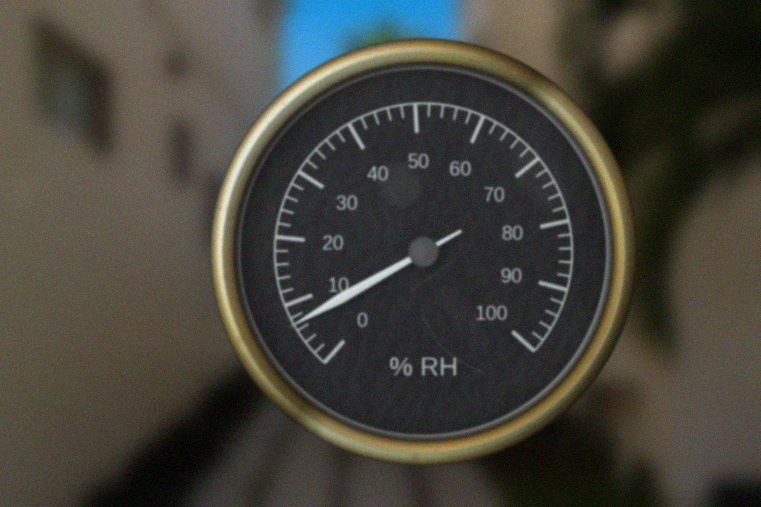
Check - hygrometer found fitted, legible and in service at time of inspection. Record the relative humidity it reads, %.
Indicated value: 7 %
